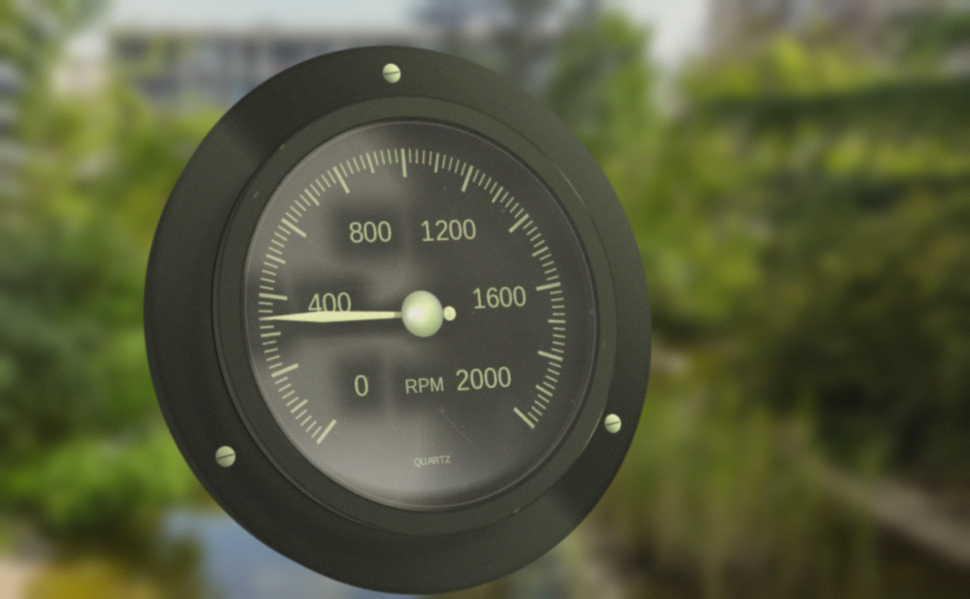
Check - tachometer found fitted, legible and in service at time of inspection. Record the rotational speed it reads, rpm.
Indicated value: 340 rpm
